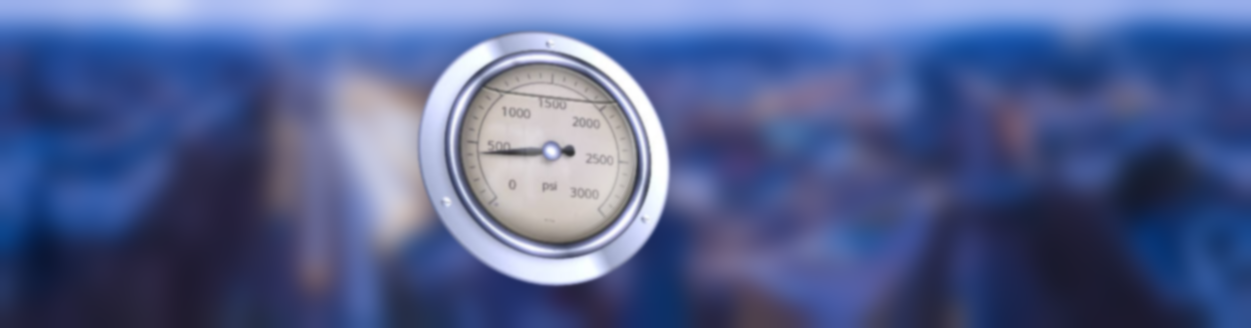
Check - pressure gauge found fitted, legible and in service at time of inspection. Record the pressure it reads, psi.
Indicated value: 400 psi
